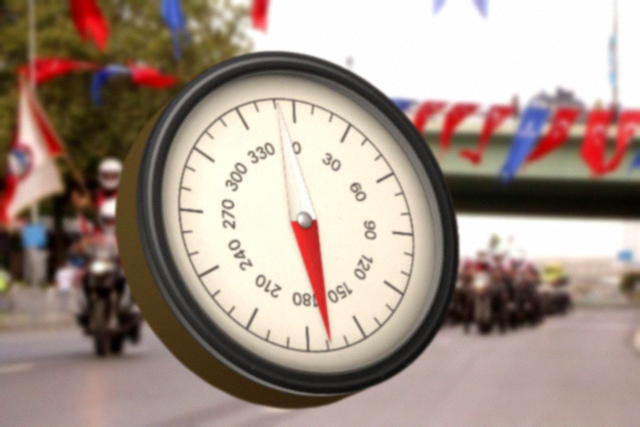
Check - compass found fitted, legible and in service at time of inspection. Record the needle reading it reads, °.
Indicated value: 170 °
